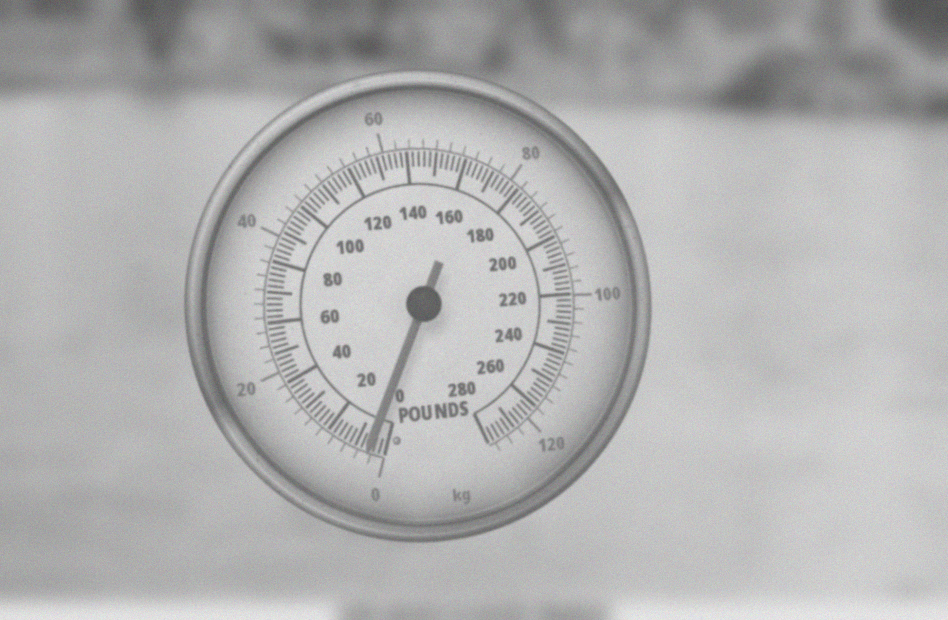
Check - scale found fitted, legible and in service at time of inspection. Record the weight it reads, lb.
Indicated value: 6 lb
